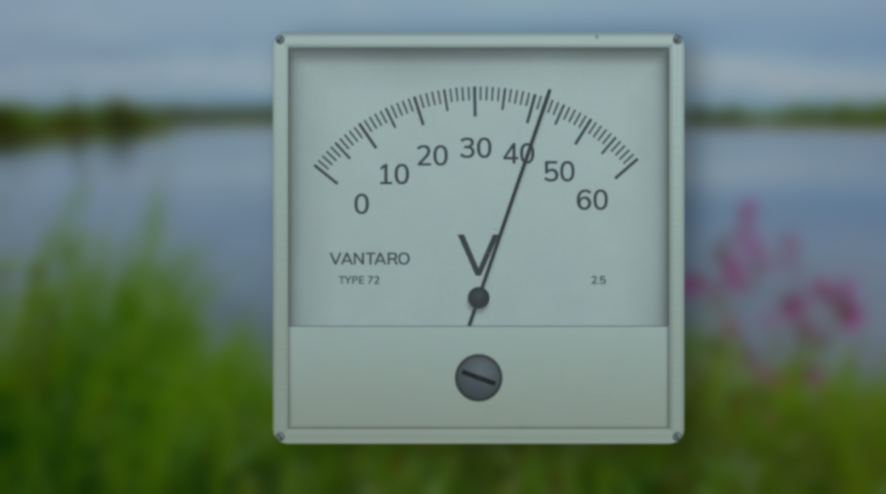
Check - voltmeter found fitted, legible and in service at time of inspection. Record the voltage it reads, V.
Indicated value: 42 V
